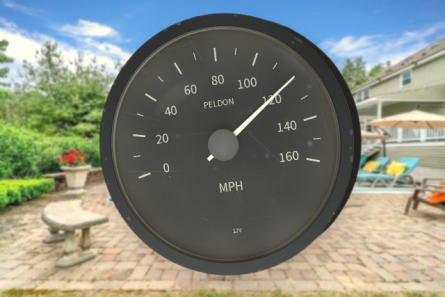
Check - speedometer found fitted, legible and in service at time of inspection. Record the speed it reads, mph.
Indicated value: 120 mph
